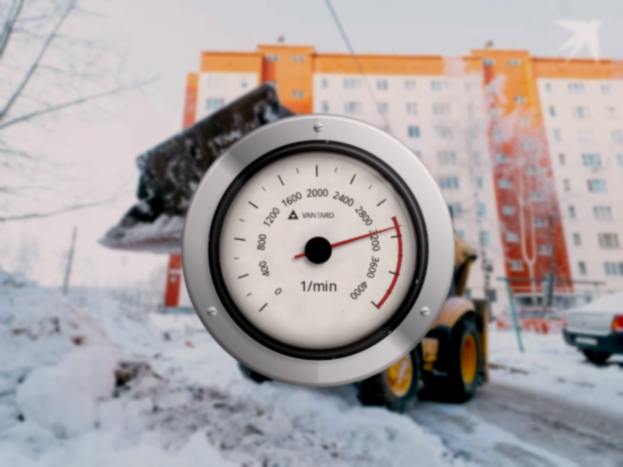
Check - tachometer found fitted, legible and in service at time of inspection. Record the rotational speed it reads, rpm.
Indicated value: 3100 rpm
